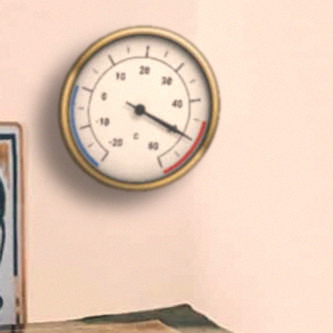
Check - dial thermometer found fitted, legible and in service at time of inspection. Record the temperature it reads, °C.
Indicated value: 50 °C
